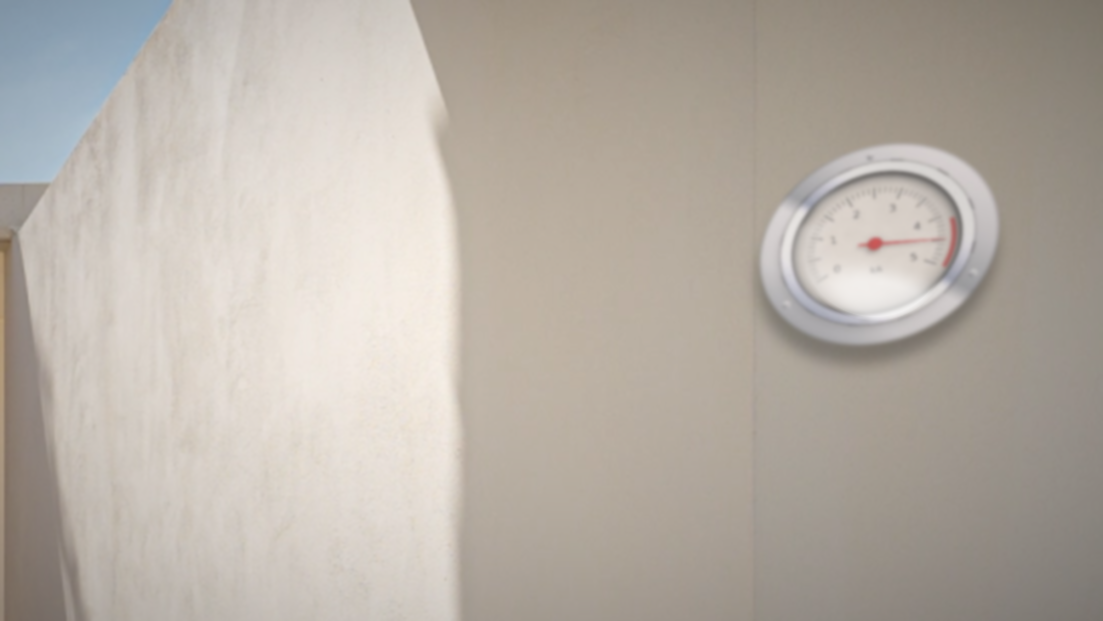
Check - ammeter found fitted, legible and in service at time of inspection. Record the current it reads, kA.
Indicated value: 4.5 kA
